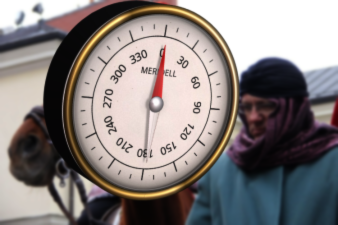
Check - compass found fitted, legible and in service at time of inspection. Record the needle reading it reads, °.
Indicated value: 0 °
